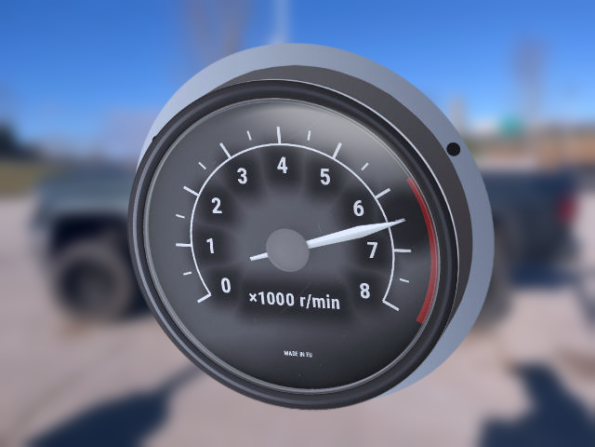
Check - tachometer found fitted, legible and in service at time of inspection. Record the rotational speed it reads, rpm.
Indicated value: 6500 rpm
